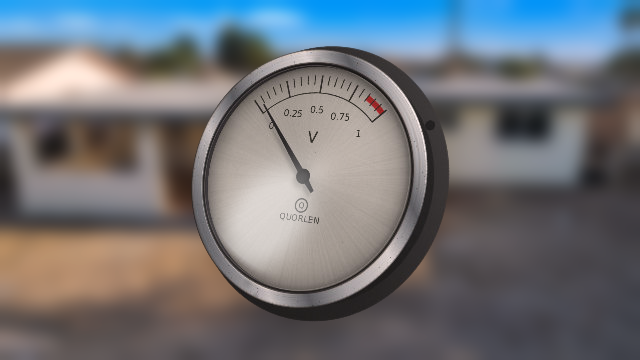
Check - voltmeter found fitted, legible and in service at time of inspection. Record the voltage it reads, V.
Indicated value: 0.05 V
